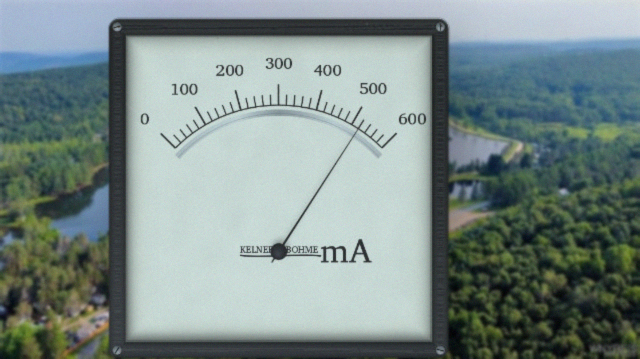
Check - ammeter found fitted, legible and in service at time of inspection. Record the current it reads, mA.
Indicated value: 520 mA
